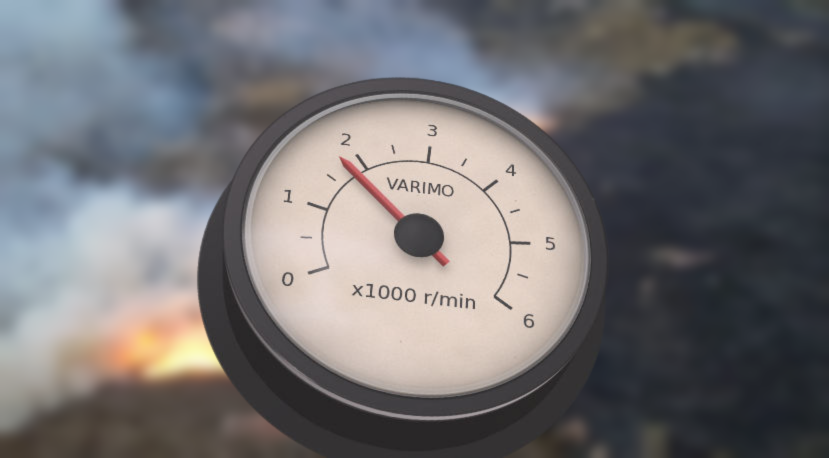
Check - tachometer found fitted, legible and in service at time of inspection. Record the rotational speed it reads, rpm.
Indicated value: 1750 rpm
